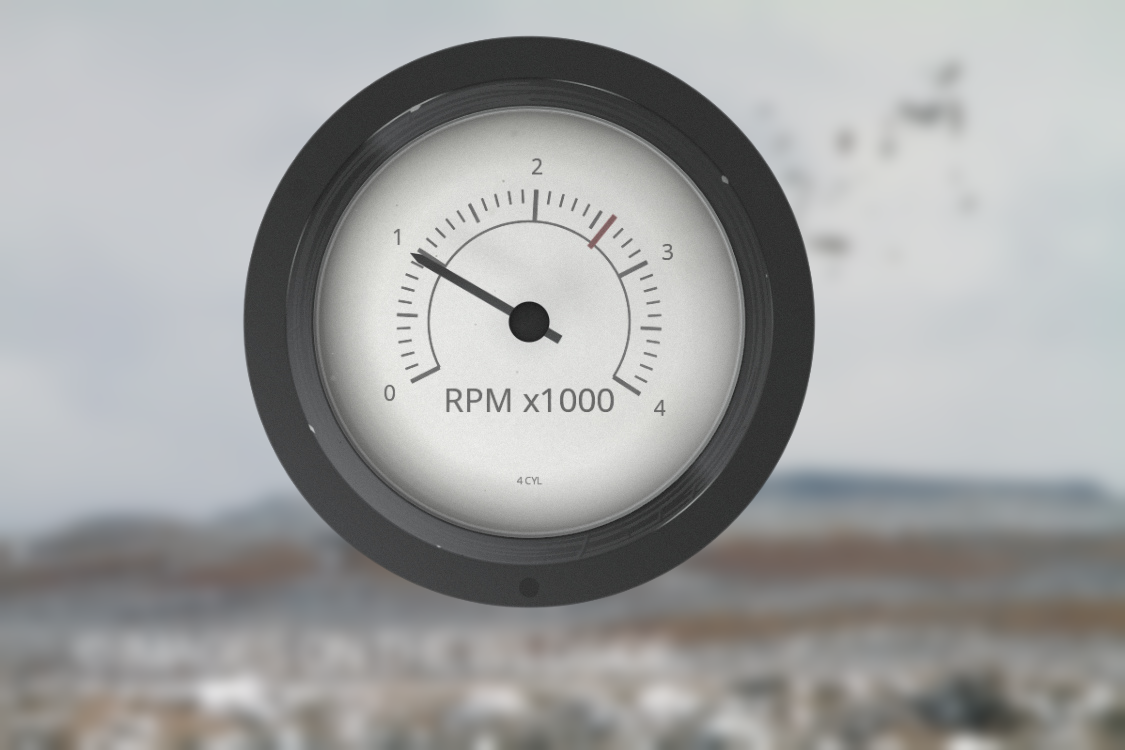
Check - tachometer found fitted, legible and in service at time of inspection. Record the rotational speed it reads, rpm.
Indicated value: 950 rpm
